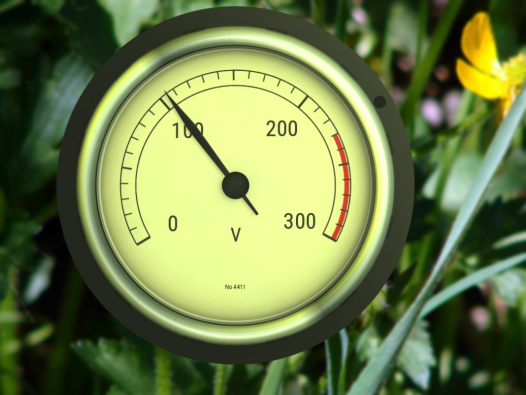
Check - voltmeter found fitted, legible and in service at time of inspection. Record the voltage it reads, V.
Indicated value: 105 V
